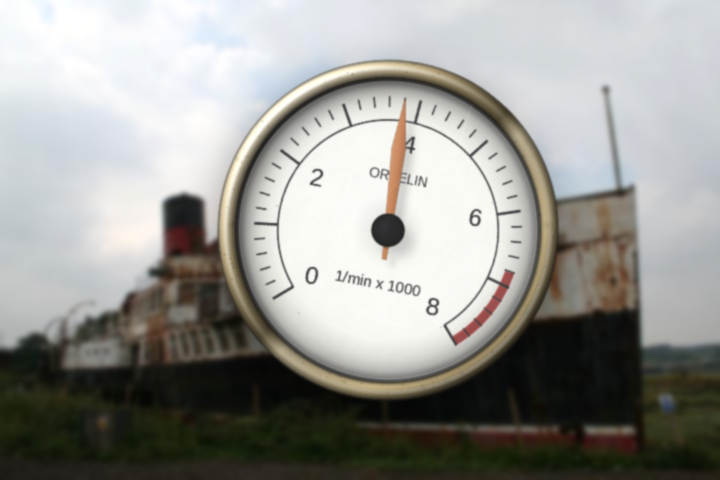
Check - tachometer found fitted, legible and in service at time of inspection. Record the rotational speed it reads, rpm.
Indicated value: 3800 rpm
